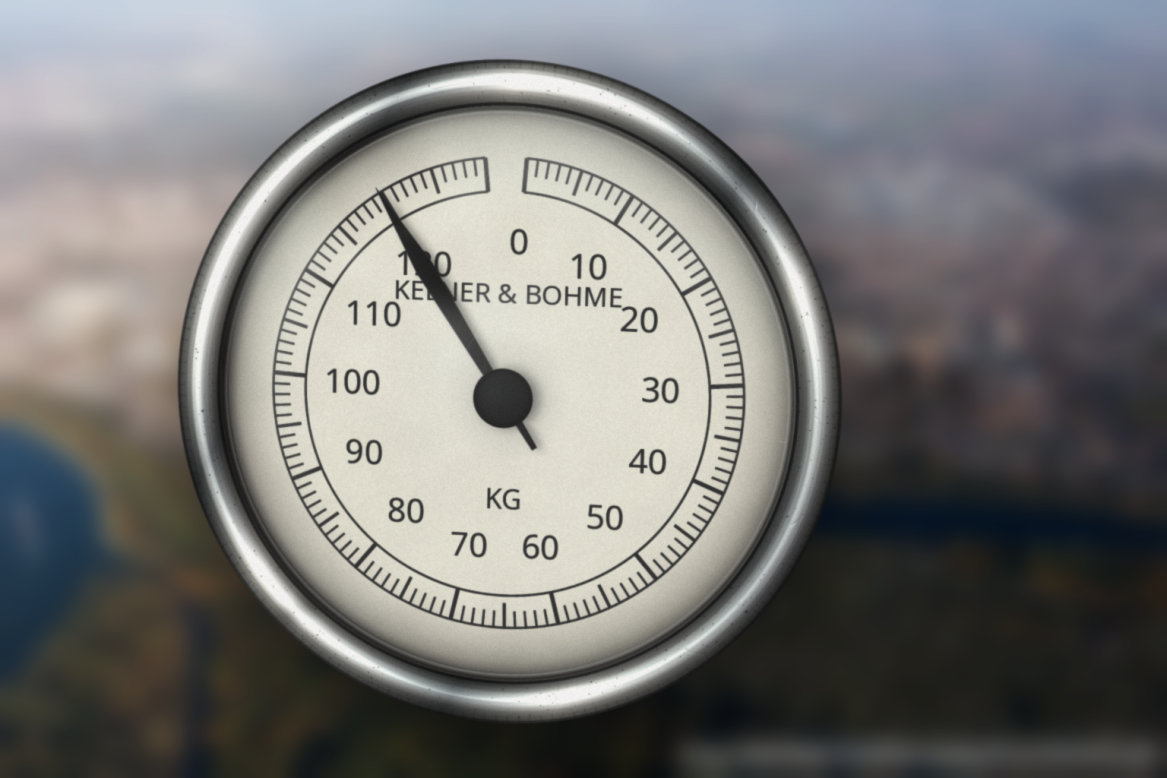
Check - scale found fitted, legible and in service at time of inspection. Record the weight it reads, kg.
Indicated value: 120 kg
